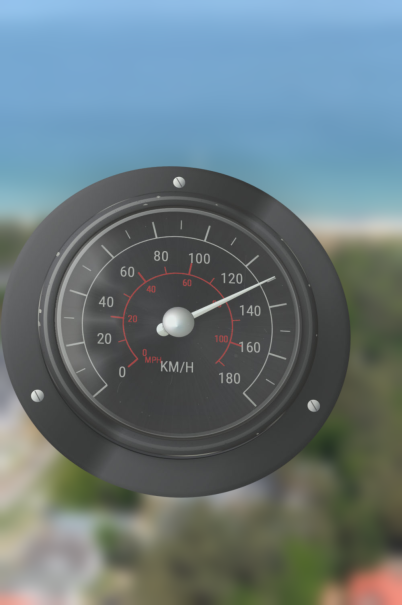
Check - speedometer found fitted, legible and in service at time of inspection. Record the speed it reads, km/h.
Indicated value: 130 km/h
